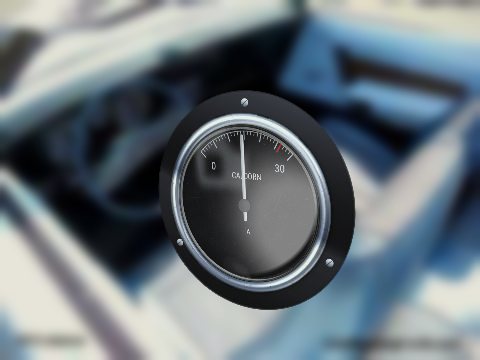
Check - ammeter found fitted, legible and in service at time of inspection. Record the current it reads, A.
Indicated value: 15 A
